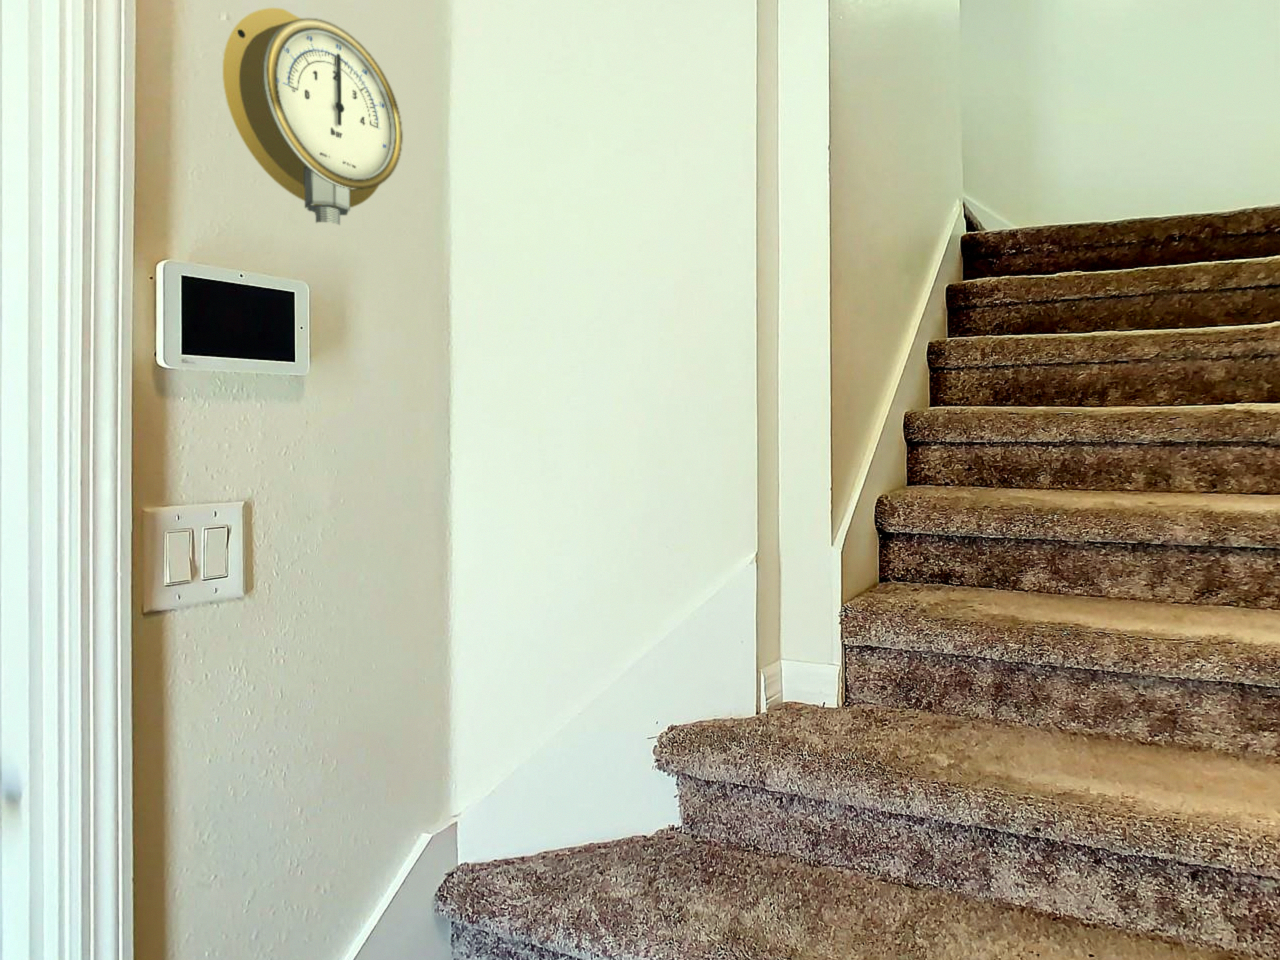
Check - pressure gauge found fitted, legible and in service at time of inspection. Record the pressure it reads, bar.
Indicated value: 2 bar
